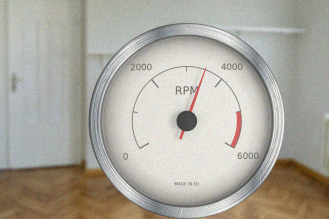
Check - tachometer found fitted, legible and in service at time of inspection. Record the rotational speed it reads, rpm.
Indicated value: 3500 rpm
